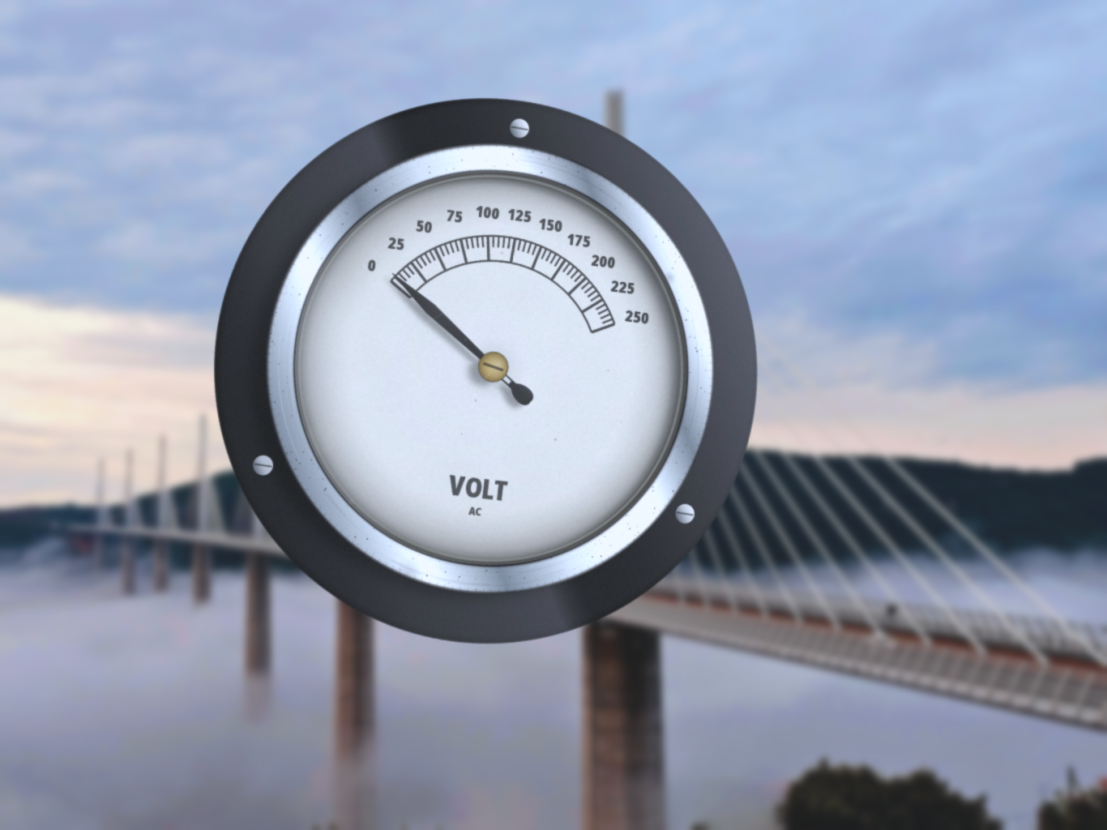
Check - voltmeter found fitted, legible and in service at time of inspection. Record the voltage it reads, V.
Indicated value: 5 V
